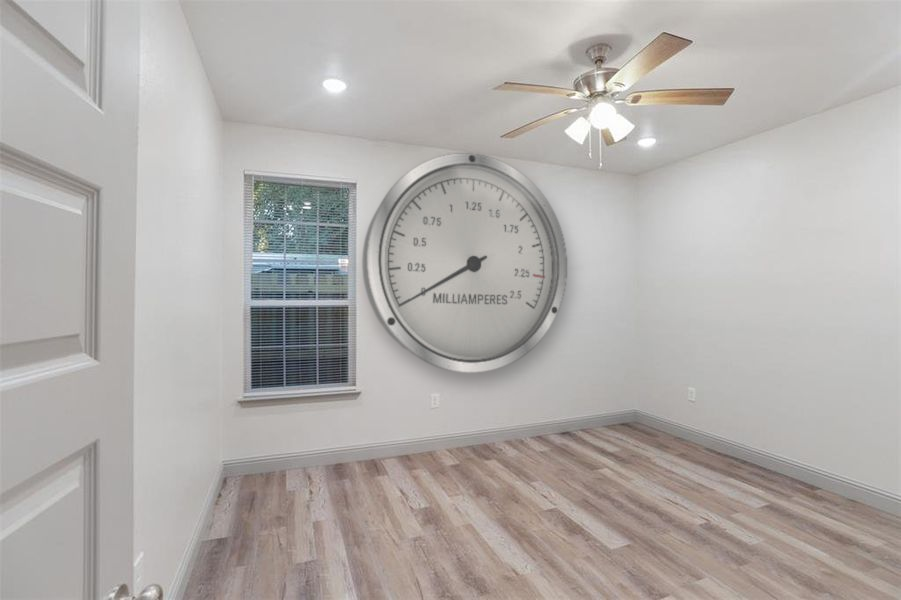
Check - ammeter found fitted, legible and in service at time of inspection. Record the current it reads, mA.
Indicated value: 0 mA
